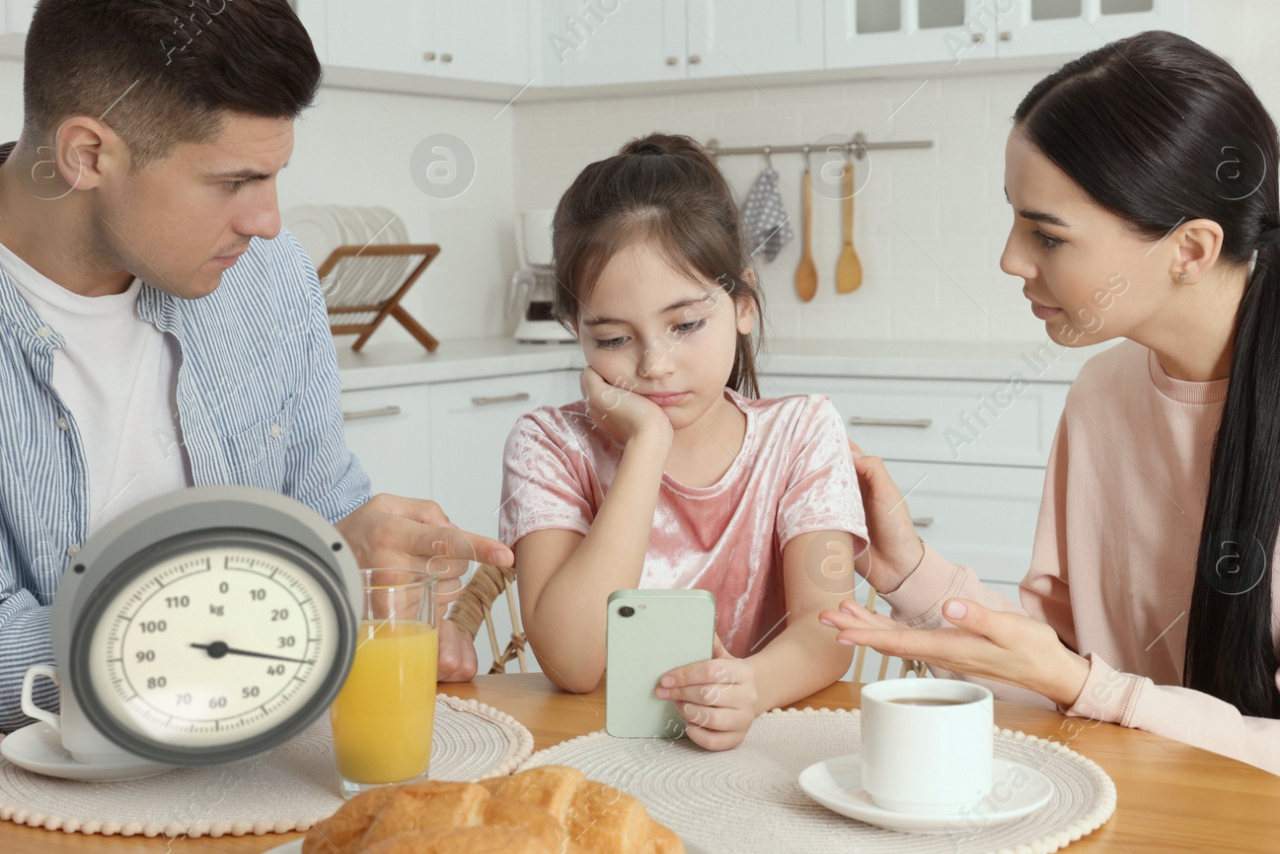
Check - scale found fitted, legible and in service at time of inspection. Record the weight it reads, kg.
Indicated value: 35 kg
